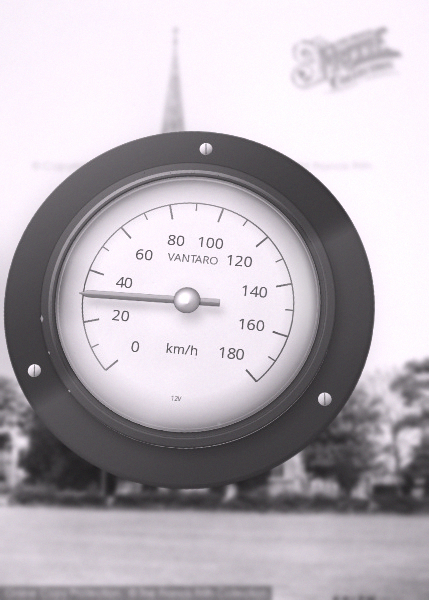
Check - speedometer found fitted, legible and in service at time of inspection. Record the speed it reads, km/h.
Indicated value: 30 km/h
